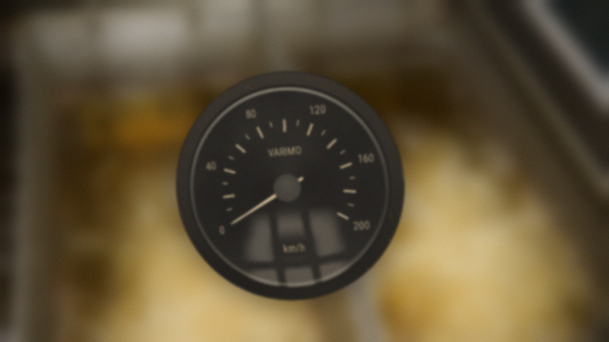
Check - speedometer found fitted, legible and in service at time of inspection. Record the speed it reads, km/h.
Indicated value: 0 km/h
